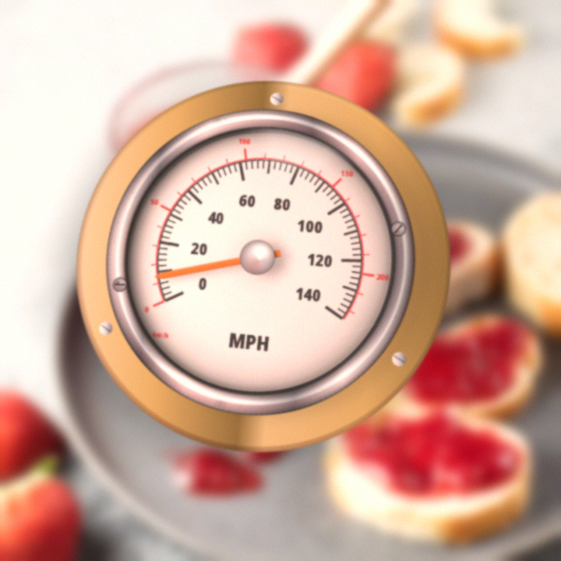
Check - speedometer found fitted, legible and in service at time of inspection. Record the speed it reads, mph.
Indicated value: 8 mph
